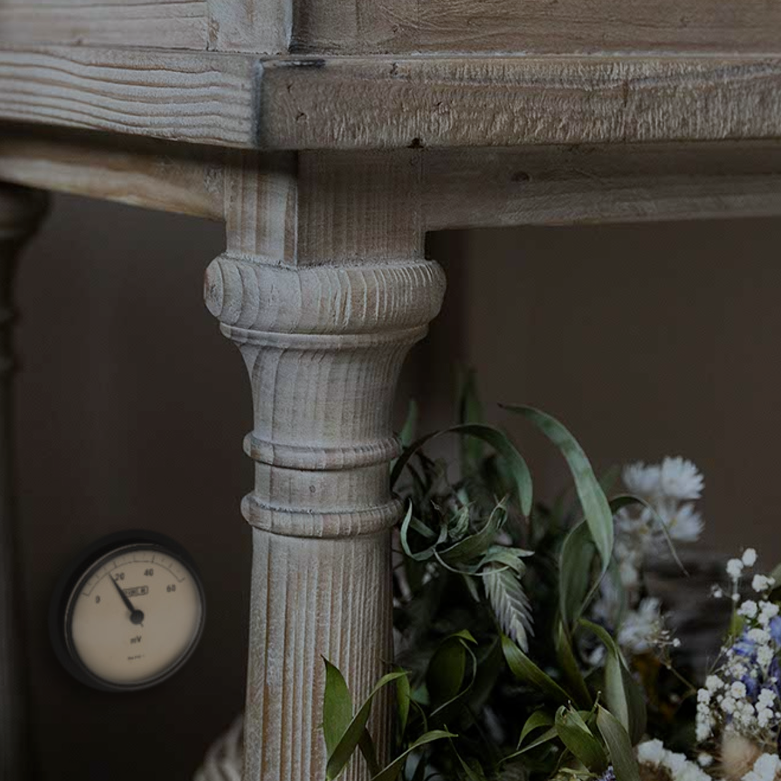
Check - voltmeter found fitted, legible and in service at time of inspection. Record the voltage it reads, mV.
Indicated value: 15 mV
